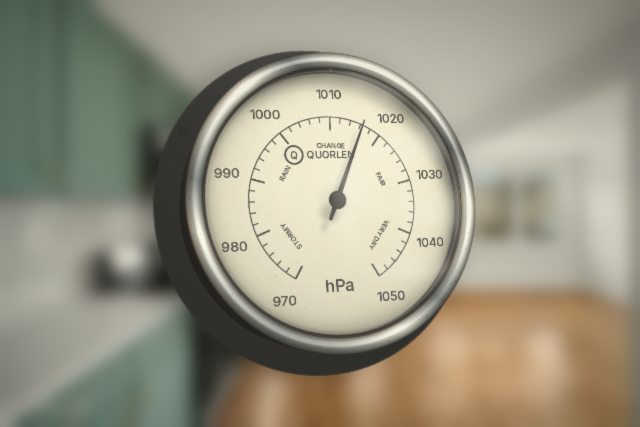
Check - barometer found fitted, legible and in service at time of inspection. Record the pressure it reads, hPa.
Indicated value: 1016 hPa
